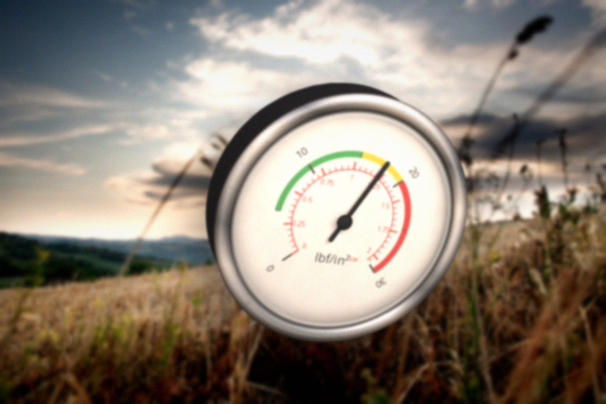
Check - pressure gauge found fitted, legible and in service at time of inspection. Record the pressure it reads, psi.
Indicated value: 17.5 psi
